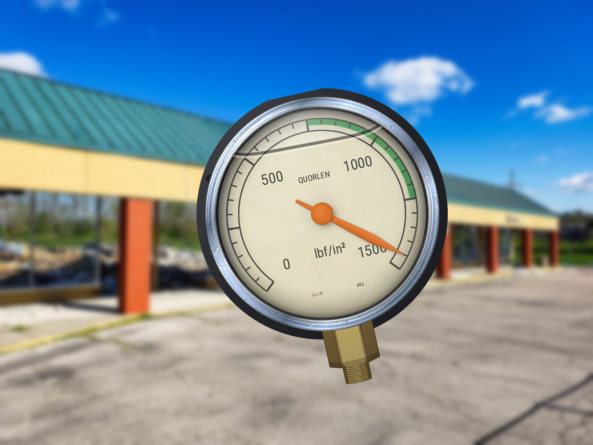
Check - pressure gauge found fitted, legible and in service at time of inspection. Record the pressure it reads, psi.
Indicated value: 1450 psi
